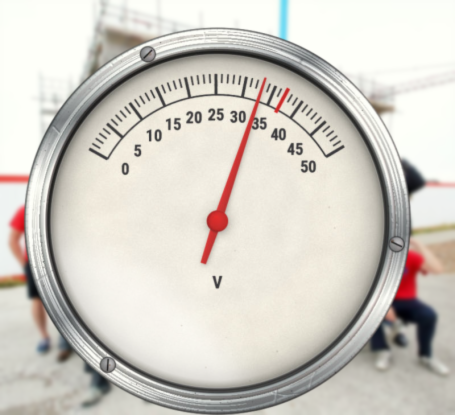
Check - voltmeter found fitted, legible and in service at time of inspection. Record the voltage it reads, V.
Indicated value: 33 V
